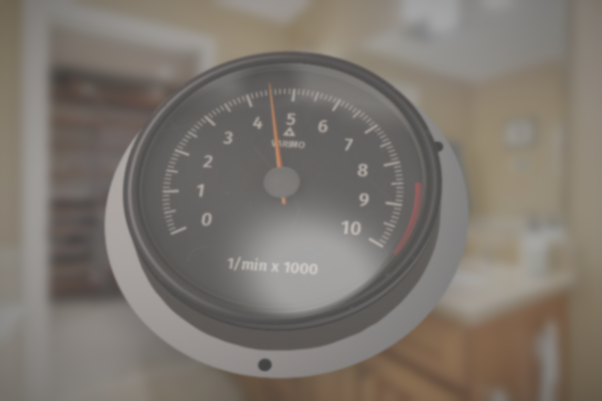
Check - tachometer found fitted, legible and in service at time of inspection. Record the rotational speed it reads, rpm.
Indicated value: 4500 rpm
